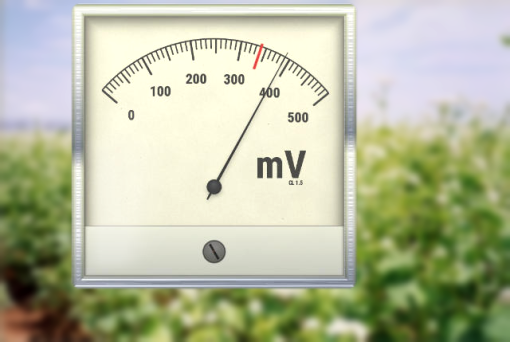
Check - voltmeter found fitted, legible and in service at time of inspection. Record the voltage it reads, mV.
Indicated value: 390 mV
